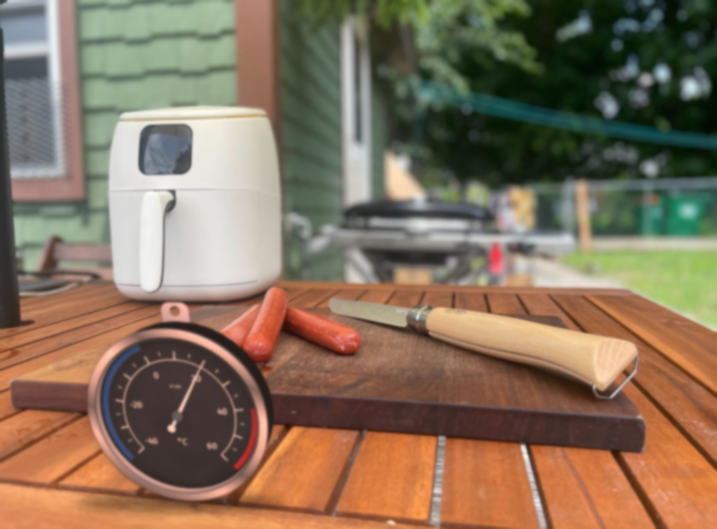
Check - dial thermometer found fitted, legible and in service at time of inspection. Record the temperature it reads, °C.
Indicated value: 20 °C
